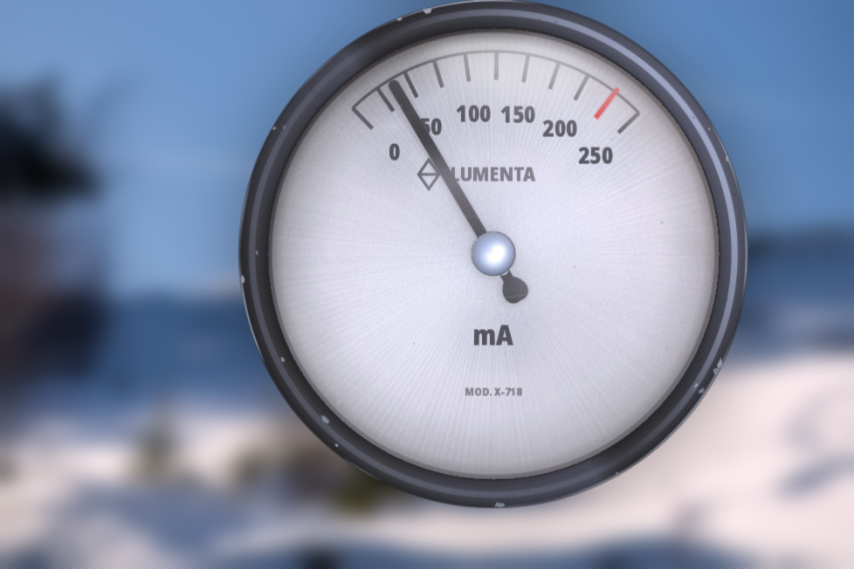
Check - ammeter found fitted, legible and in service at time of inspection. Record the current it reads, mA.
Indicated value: 37.5 mA
